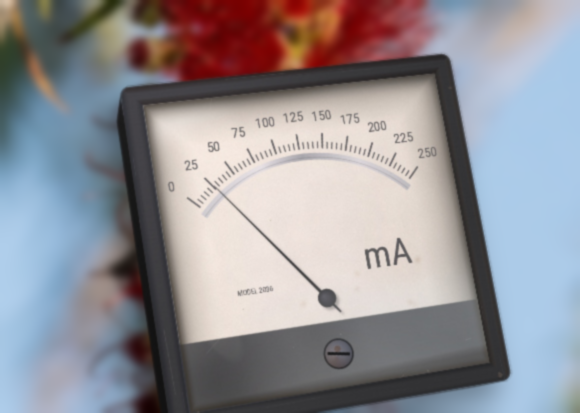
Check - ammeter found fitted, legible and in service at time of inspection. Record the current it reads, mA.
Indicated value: 25 mA
